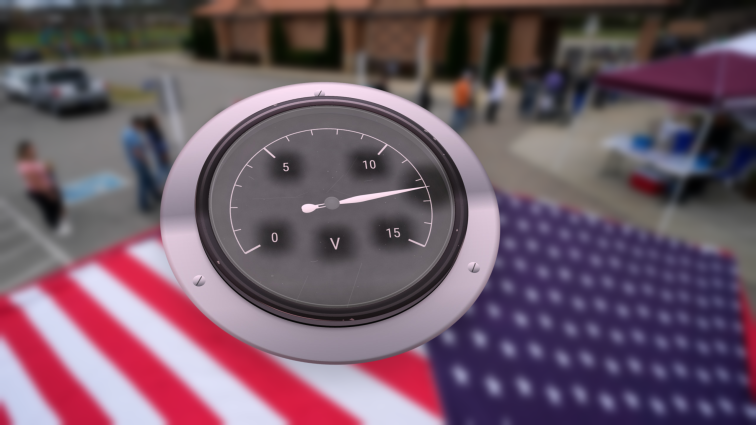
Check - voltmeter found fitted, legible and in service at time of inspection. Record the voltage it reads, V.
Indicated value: 12.5 V
